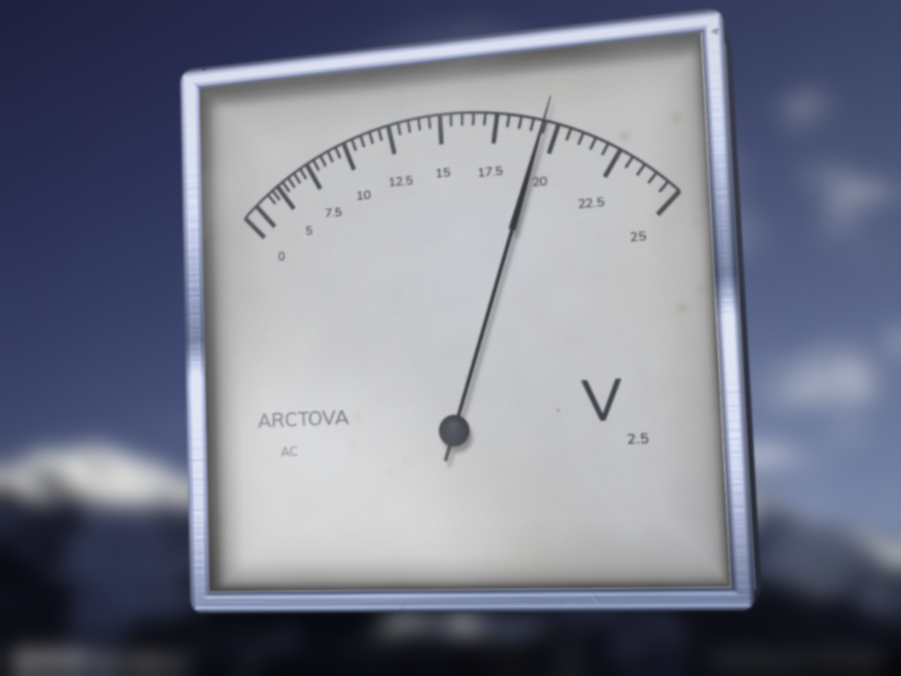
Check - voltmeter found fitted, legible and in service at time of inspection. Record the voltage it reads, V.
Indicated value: 19.5 V
